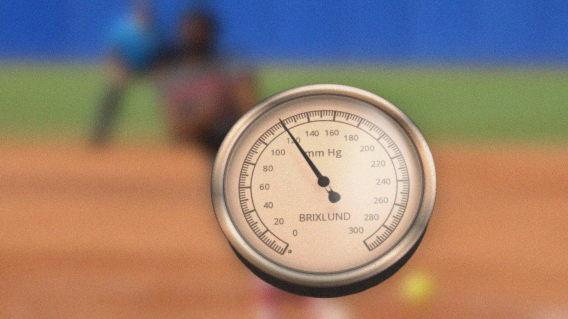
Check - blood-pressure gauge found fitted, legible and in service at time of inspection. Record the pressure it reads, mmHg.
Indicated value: 120 mmHg
